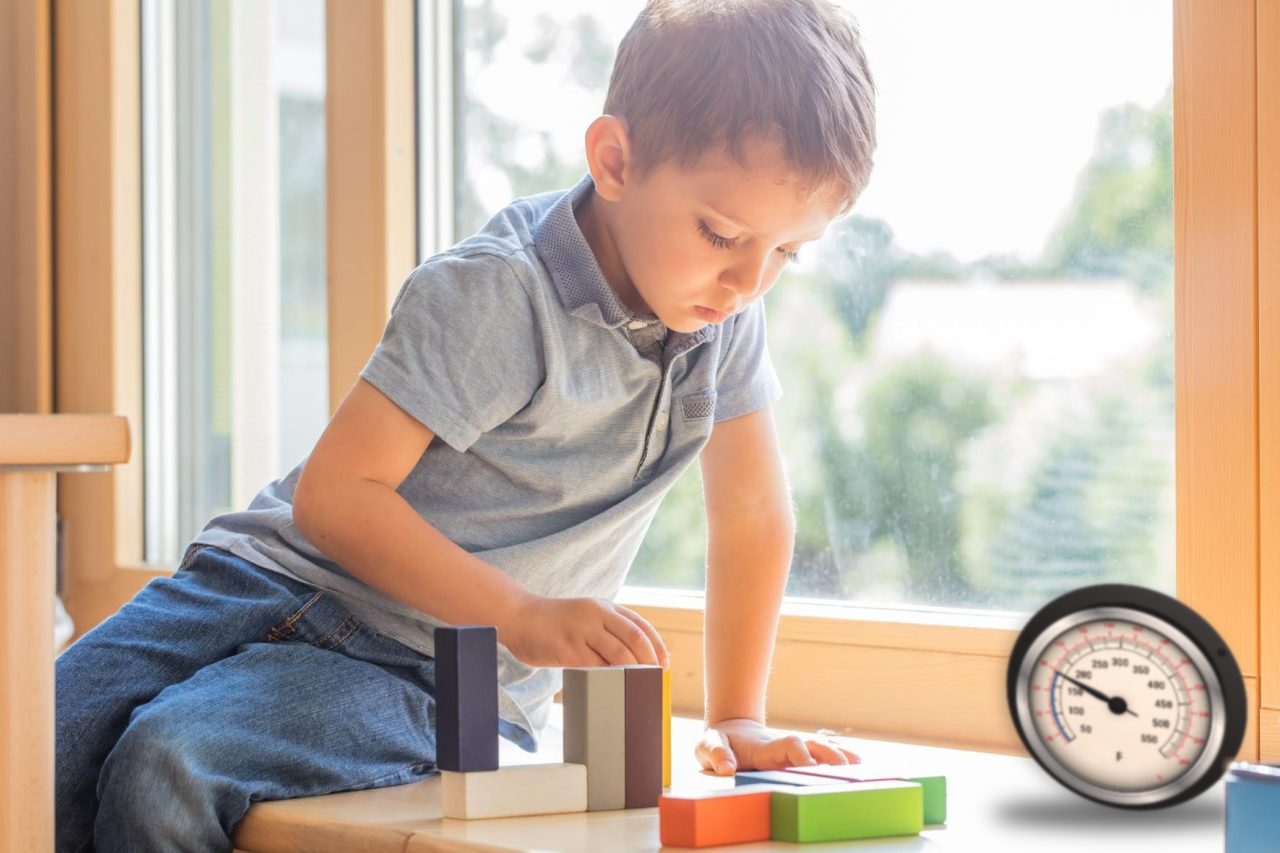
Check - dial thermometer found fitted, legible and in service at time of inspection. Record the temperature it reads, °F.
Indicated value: 175 °F
